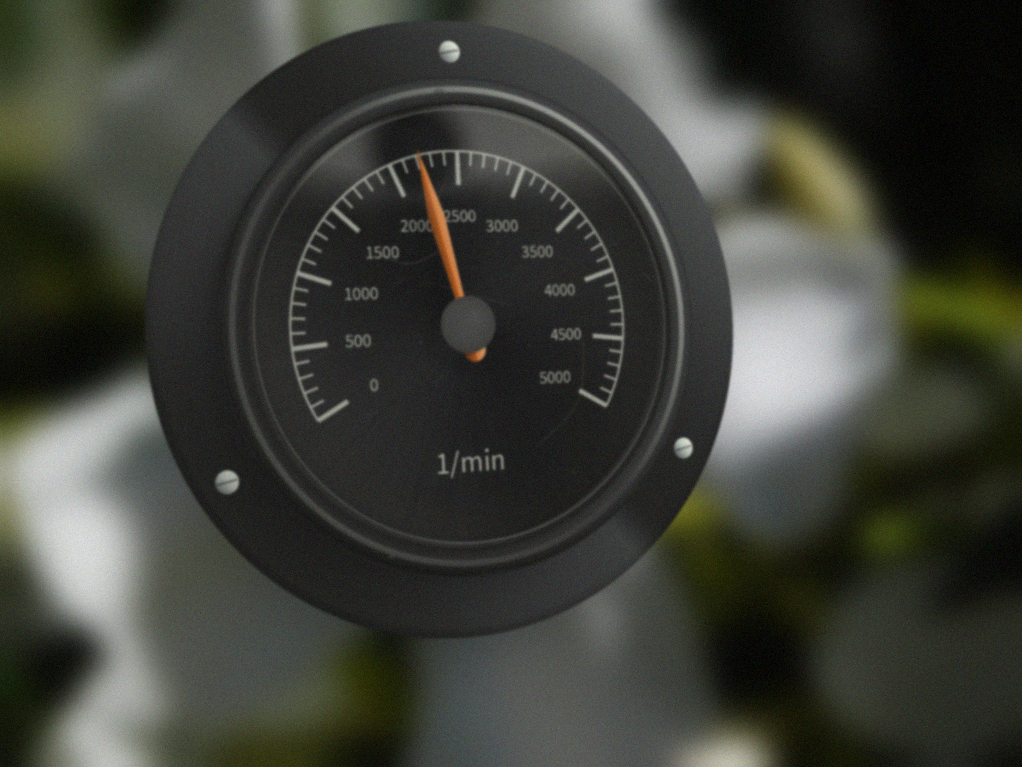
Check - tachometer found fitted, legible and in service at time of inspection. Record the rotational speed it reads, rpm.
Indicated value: 2200 rpm
